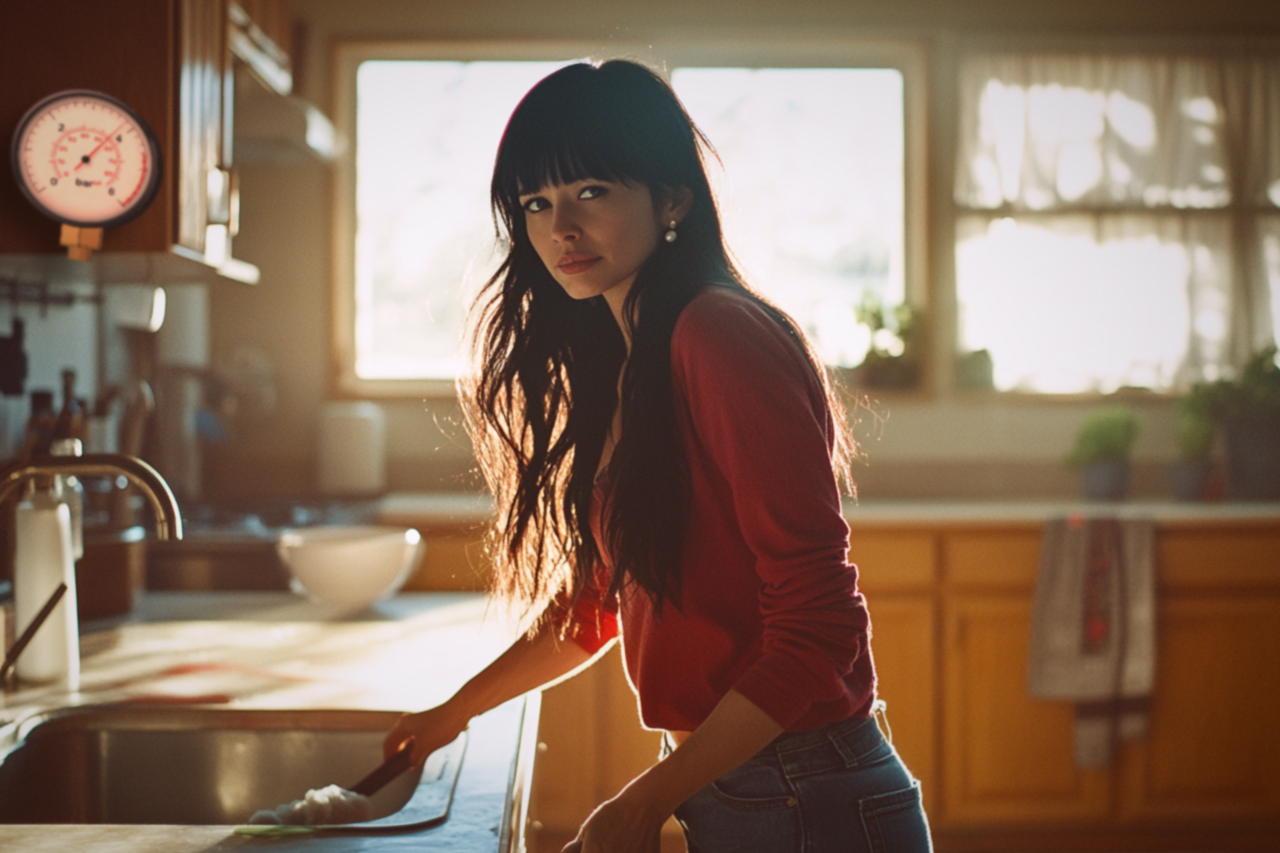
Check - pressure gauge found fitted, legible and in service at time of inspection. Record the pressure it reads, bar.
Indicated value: 3.8 bar
